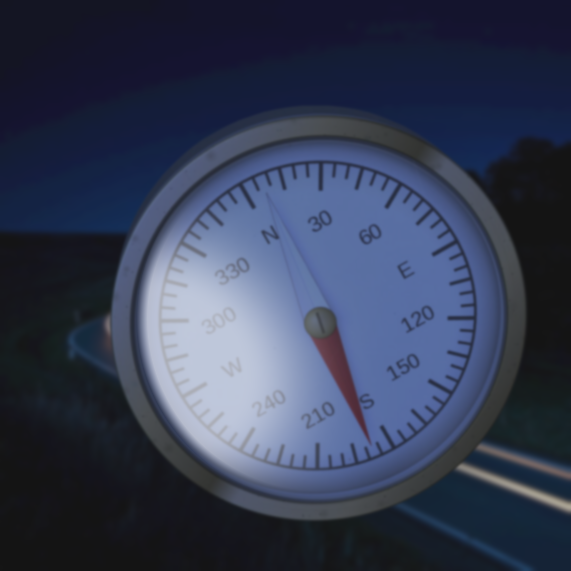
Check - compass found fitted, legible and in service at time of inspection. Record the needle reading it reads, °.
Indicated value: 187.5 °
